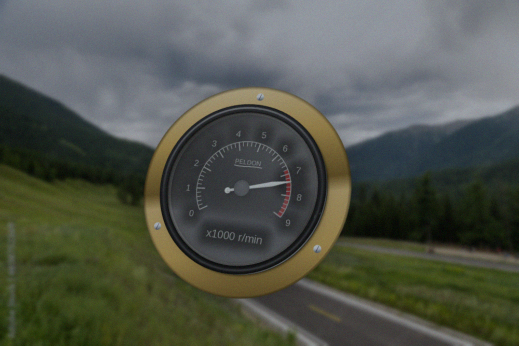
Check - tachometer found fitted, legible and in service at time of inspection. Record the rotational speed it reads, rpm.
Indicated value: 7400 rpm
